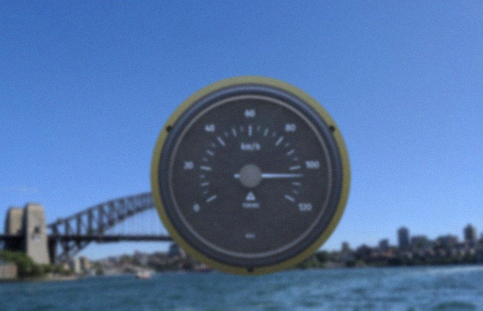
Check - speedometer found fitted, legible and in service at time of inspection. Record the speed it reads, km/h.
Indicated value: 105 km/h
